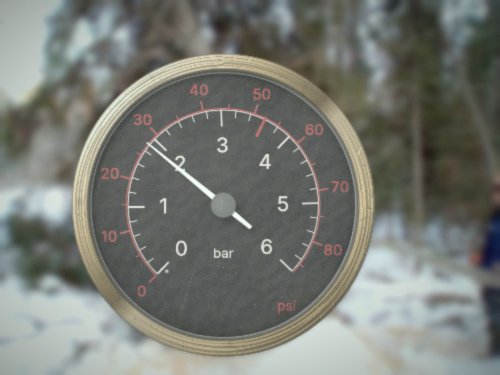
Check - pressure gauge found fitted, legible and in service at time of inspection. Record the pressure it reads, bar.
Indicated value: 1.9 bar
